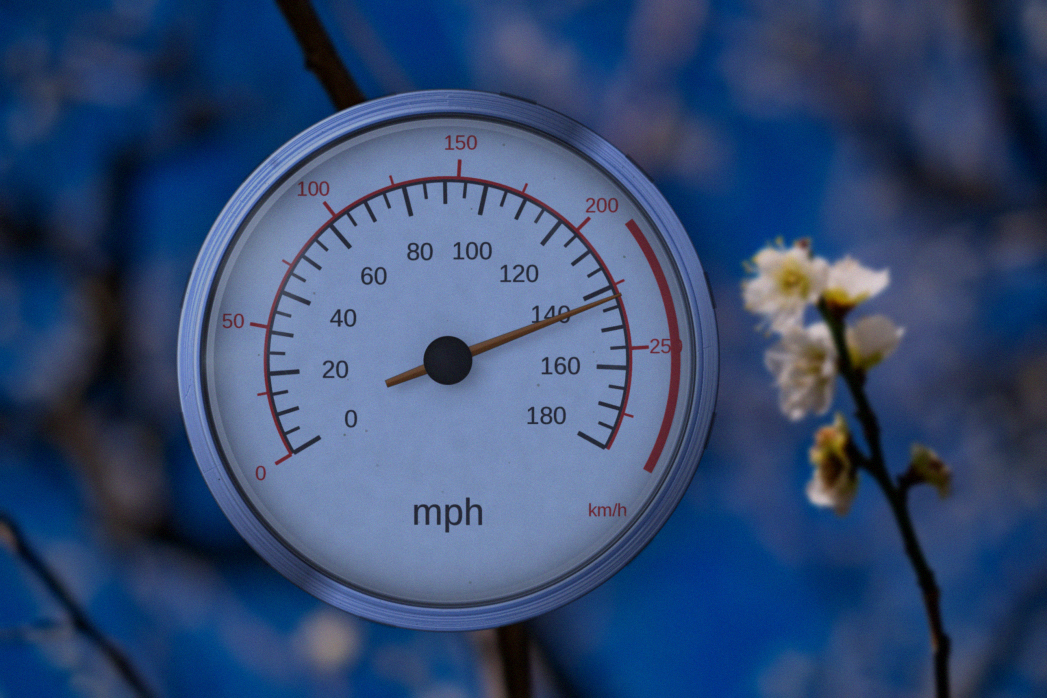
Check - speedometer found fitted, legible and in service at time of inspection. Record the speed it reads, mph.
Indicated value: 142.5 mph
